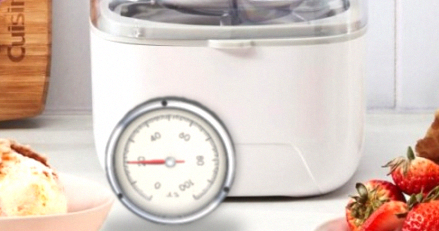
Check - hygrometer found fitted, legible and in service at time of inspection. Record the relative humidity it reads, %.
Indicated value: 20 %
